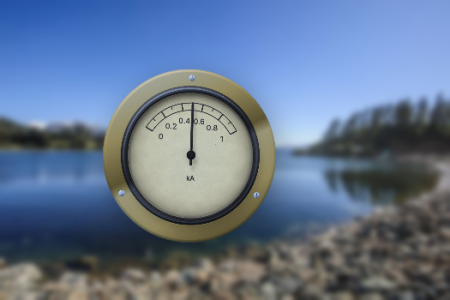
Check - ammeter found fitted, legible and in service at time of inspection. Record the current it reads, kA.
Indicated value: 0.5 kA
